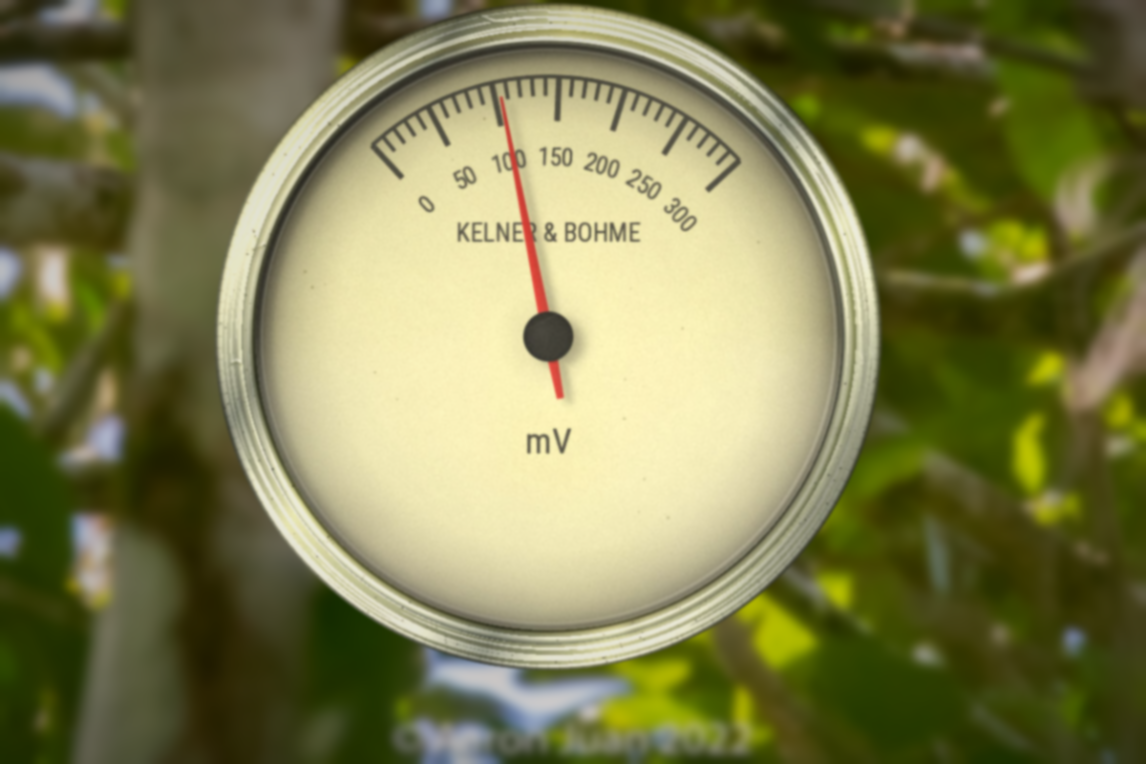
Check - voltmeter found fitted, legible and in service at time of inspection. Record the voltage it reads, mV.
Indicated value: 105 mV
